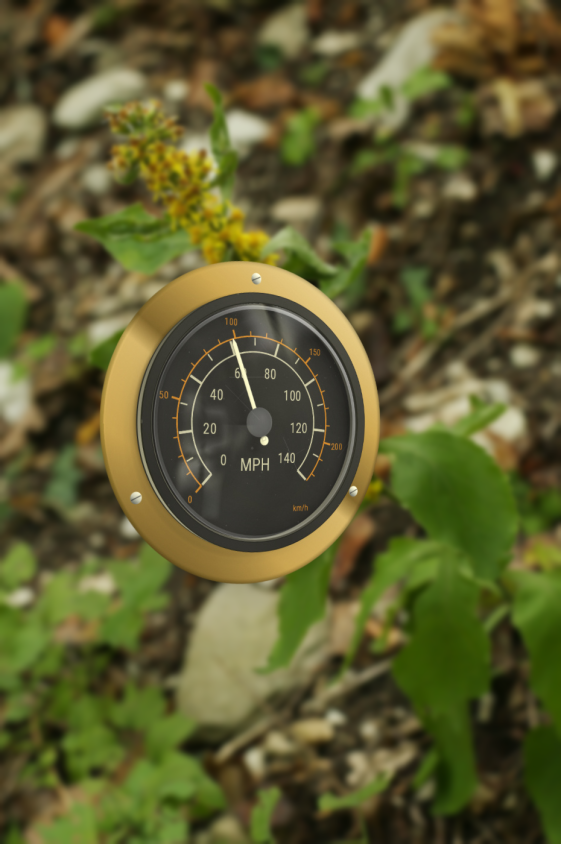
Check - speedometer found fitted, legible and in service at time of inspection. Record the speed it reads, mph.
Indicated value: 60 mph
